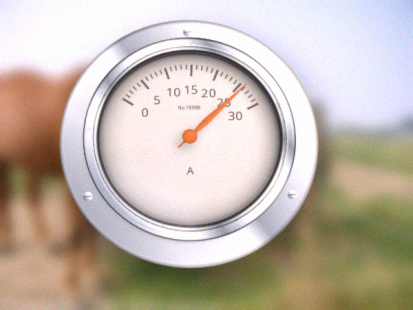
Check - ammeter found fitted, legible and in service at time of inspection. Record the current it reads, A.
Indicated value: 26 A
